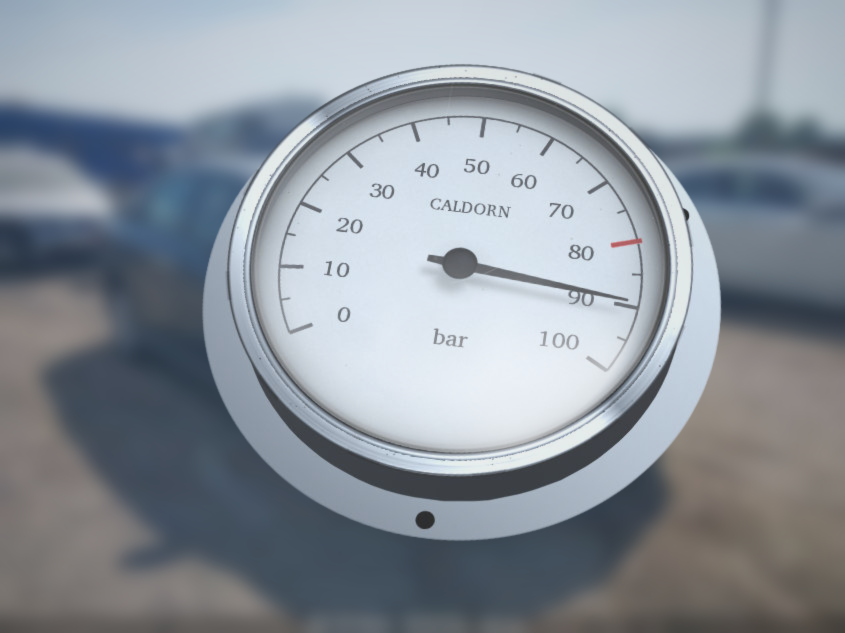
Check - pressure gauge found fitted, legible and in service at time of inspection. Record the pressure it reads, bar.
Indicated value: 90 bar
